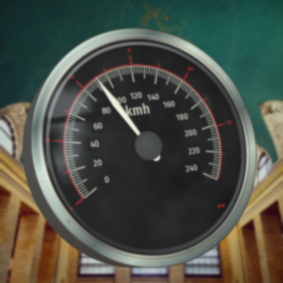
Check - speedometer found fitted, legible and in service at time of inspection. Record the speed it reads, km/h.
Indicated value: 90 km/h
